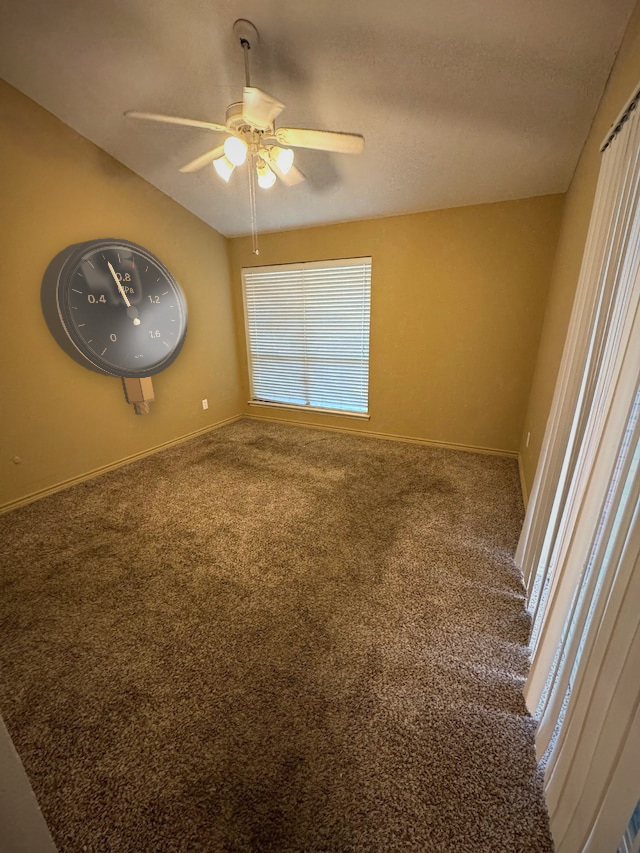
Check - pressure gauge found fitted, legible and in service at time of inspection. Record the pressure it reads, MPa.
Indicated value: 0.7 MPa
